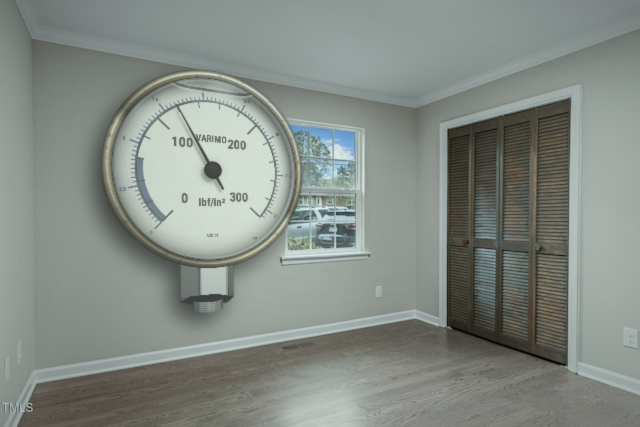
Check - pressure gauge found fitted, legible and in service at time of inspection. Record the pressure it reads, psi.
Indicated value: 120 psi
